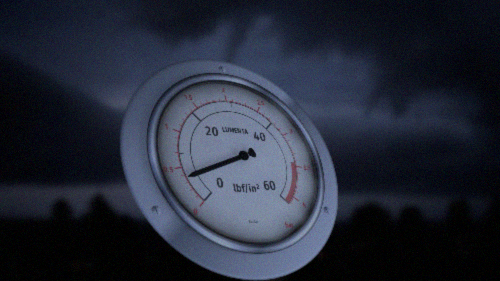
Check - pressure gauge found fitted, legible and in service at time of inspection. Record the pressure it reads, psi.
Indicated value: 5 psi
